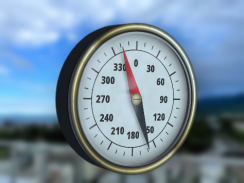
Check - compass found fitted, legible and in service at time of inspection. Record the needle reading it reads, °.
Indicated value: 340 °
